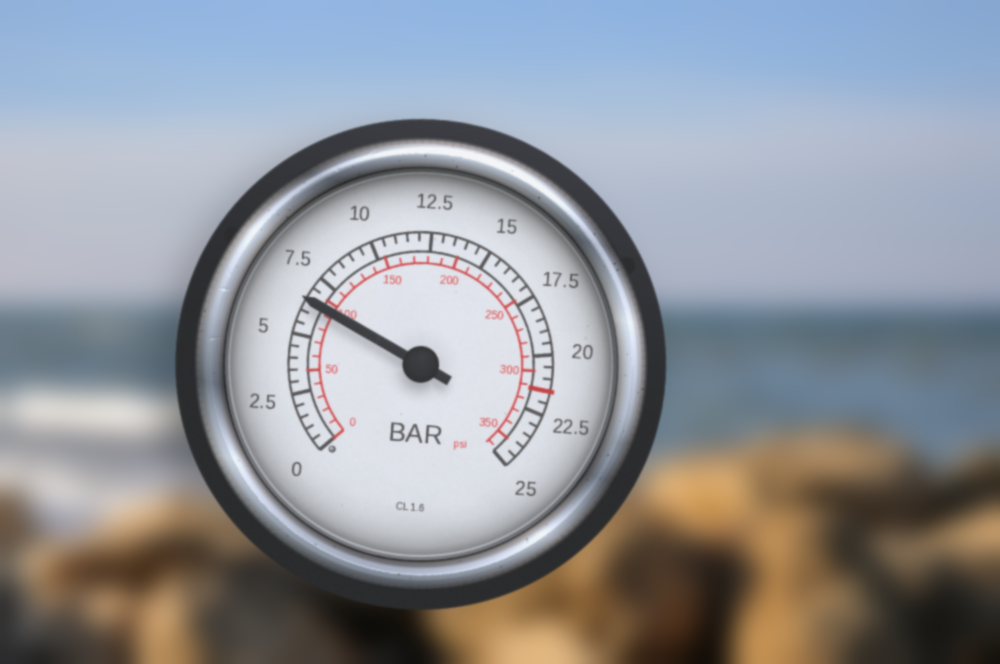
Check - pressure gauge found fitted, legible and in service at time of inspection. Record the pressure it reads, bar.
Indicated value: 6.5 bar
